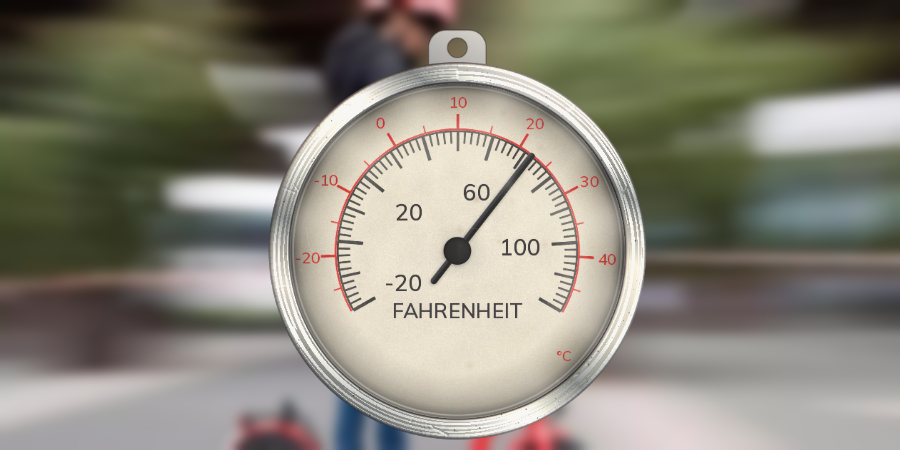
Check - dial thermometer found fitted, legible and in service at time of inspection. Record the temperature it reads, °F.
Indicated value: 72 °F
